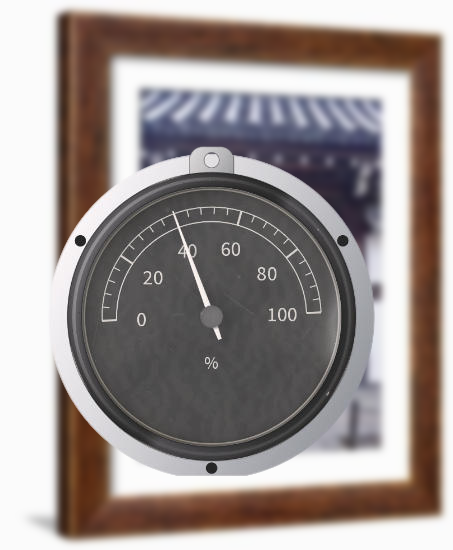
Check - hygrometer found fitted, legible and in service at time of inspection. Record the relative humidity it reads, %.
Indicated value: 40 %
